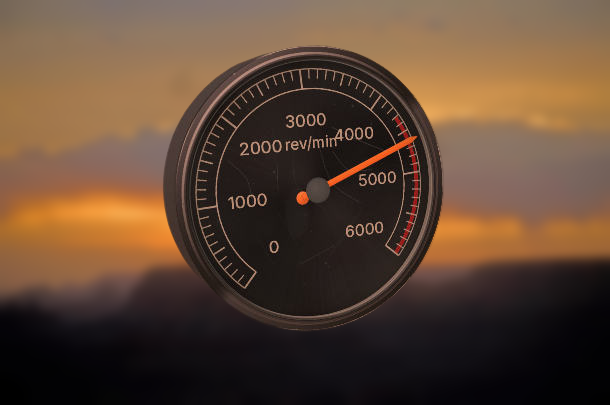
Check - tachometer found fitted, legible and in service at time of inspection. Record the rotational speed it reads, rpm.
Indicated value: 4600 rpm
